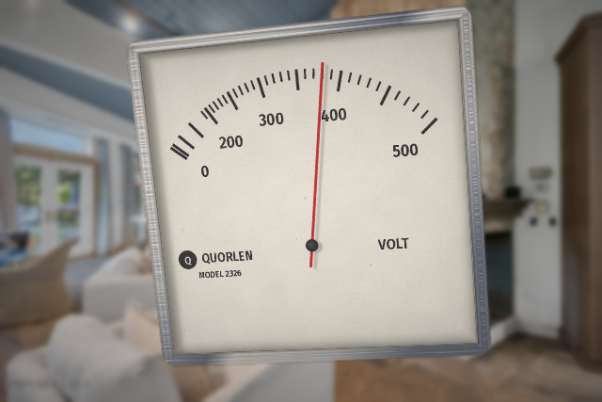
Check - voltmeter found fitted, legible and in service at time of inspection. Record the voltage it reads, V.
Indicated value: 380 V
